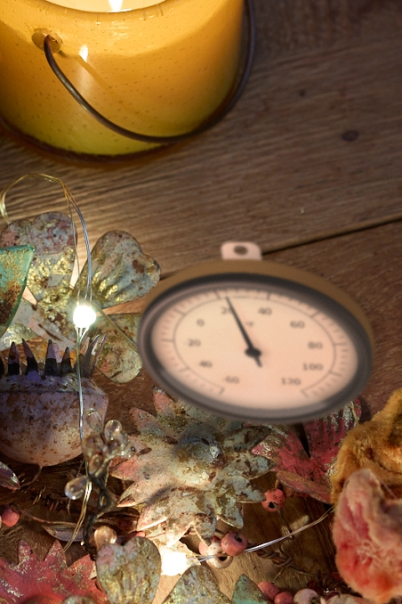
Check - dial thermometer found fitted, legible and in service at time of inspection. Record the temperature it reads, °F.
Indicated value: 24 °F
